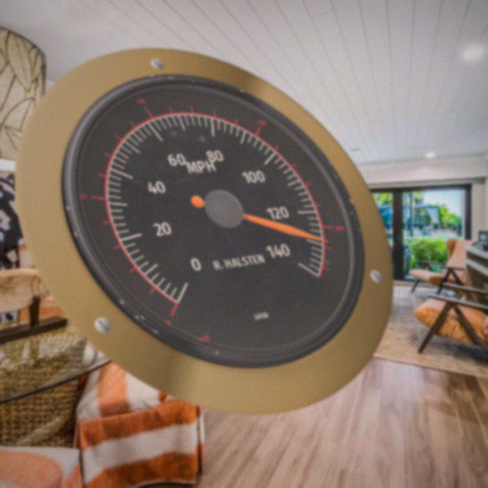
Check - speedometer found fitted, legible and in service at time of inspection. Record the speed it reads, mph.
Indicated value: 130 mph
